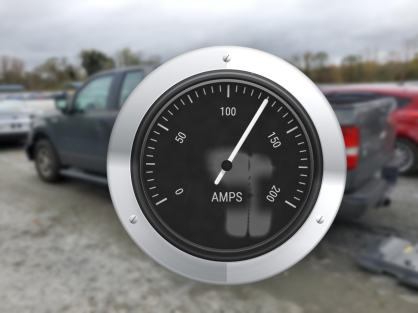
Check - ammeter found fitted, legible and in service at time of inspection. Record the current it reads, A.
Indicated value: 125 A
